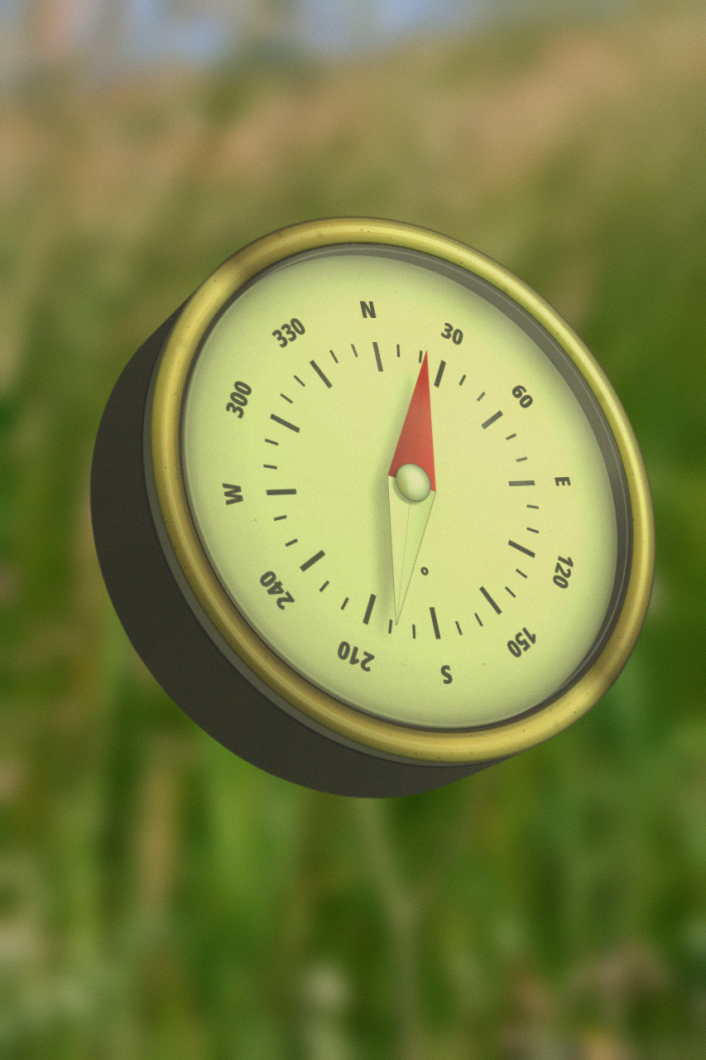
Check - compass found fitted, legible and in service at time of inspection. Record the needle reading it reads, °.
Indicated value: 20 °
